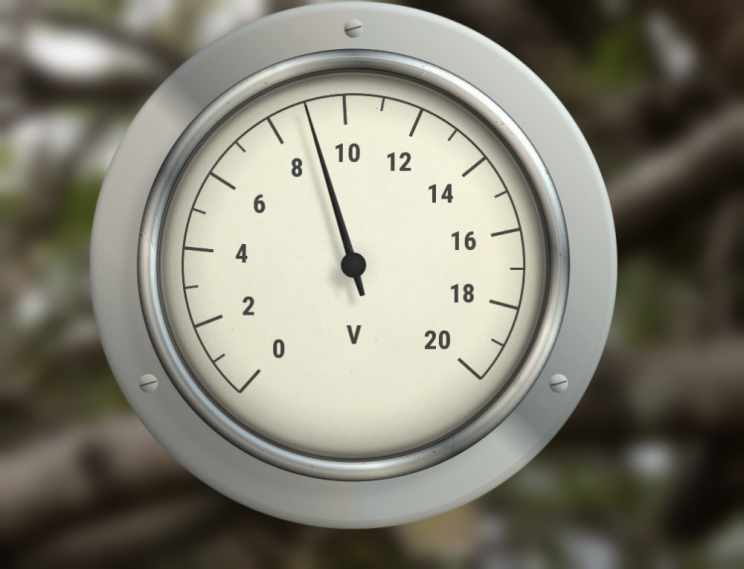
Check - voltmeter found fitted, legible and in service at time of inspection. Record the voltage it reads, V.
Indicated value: 9 V
